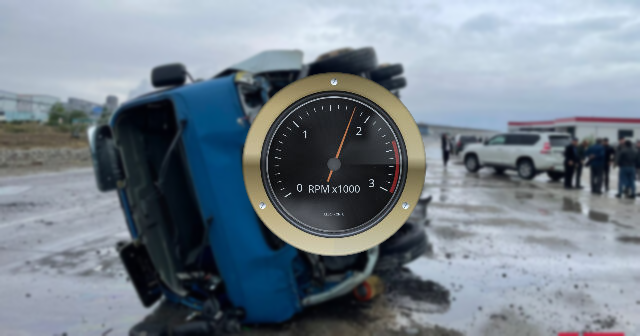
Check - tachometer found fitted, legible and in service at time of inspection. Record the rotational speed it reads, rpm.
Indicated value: 1800 rpm
